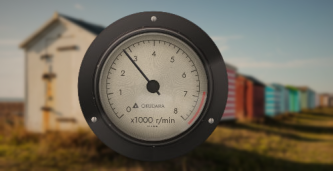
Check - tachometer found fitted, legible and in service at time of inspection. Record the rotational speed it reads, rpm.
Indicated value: 2800 rpm
